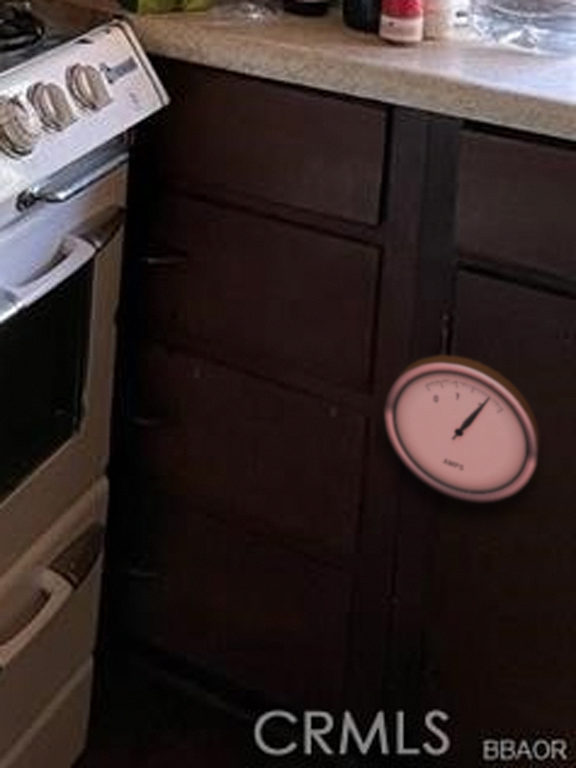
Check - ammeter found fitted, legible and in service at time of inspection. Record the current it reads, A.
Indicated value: 2 A
